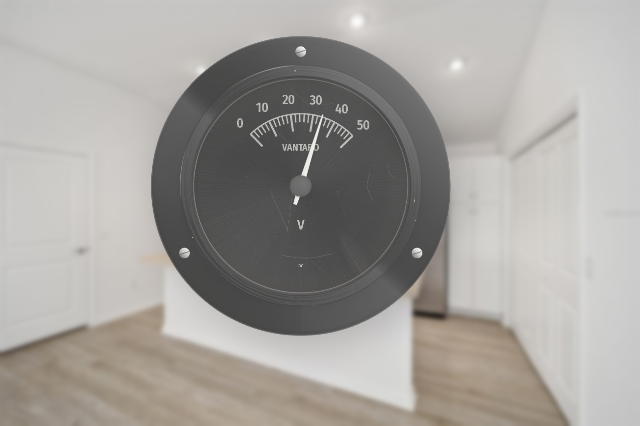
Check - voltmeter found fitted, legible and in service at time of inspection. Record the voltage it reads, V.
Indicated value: 34 V
